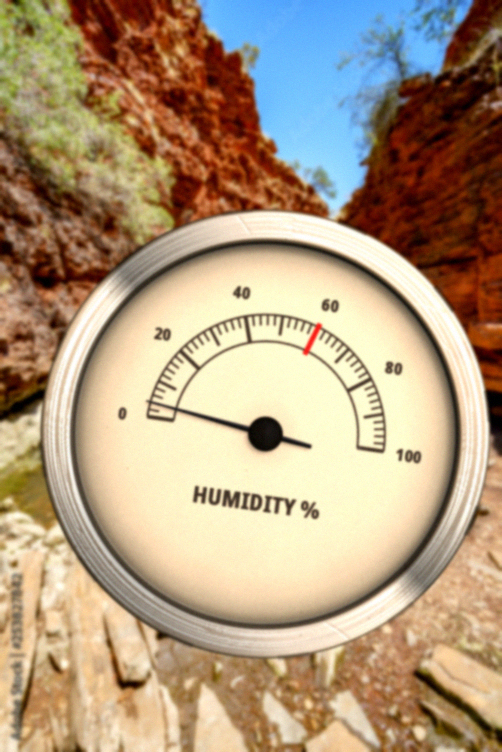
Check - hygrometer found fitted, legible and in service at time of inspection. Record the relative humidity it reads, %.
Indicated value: 4 %
